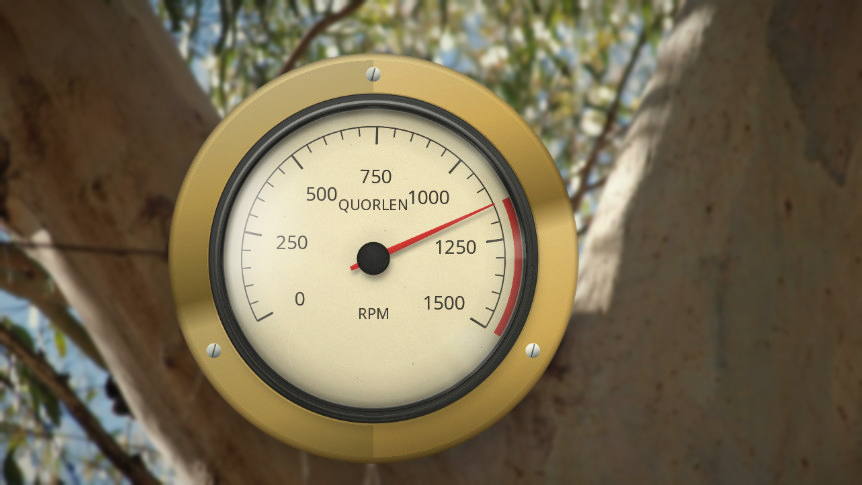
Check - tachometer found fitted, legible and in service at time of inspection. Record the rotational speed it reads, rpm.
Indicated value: 1150 rpm
